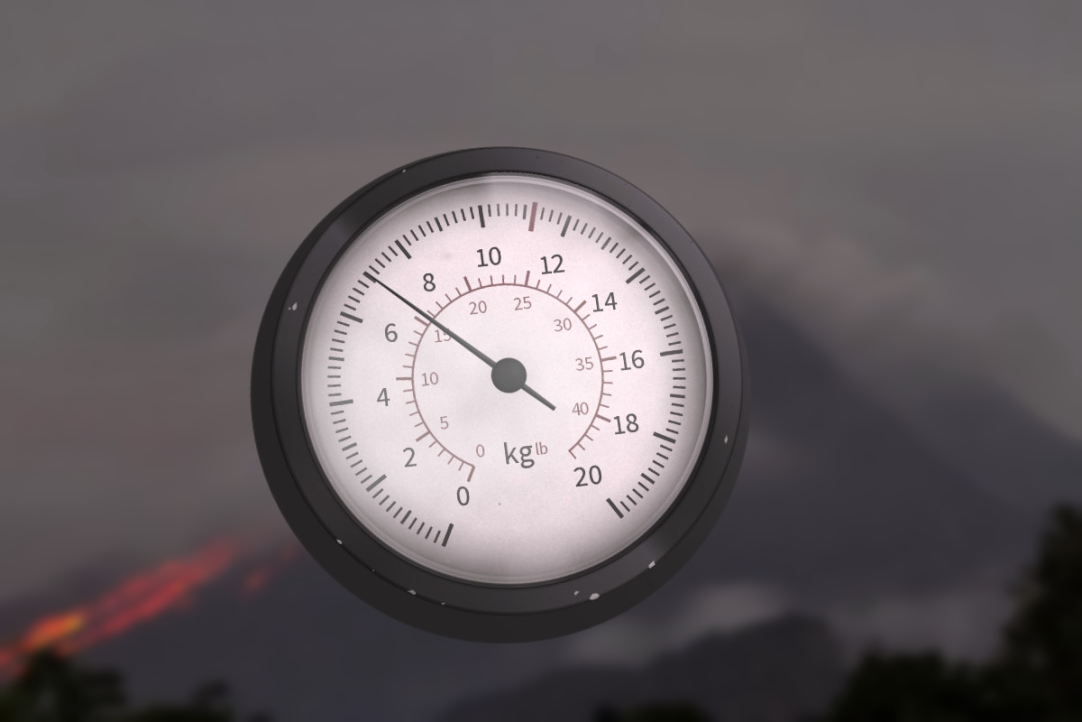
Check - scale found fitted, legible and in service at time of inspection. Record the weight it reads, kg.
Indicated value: 7 kg
